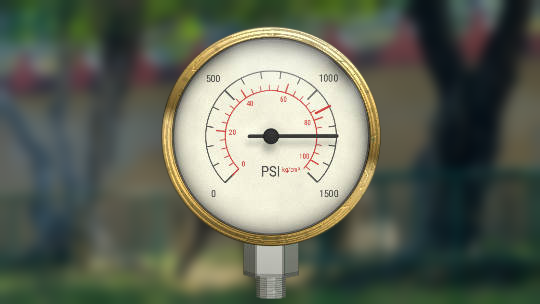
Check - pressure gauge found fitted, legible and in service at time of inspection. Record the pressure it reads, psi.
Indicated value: 1250 psi
